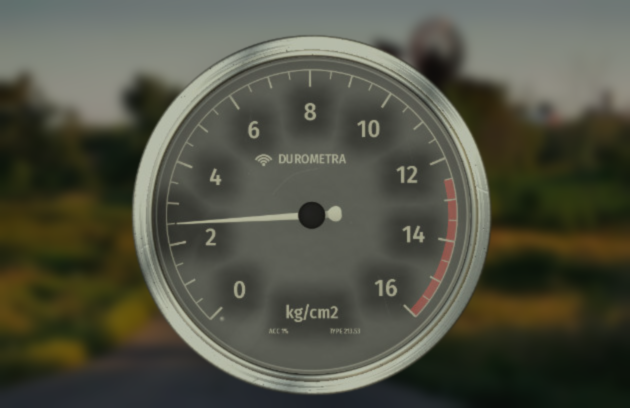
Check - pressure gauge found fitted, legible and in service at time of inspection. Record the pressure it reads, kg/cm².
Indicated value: 2.5 kg/cm²
